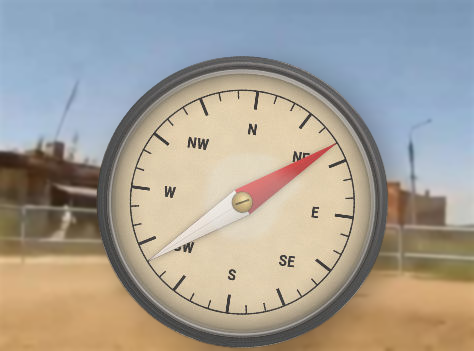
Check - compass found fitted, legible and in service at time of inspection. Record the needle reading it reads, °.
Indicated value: 50 °
